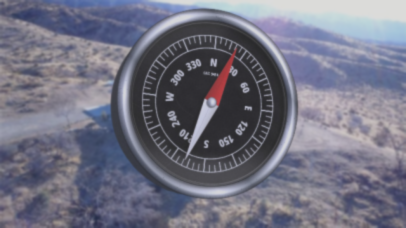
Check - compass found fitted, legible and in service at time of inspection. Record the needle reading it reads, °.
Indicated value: 20 °
